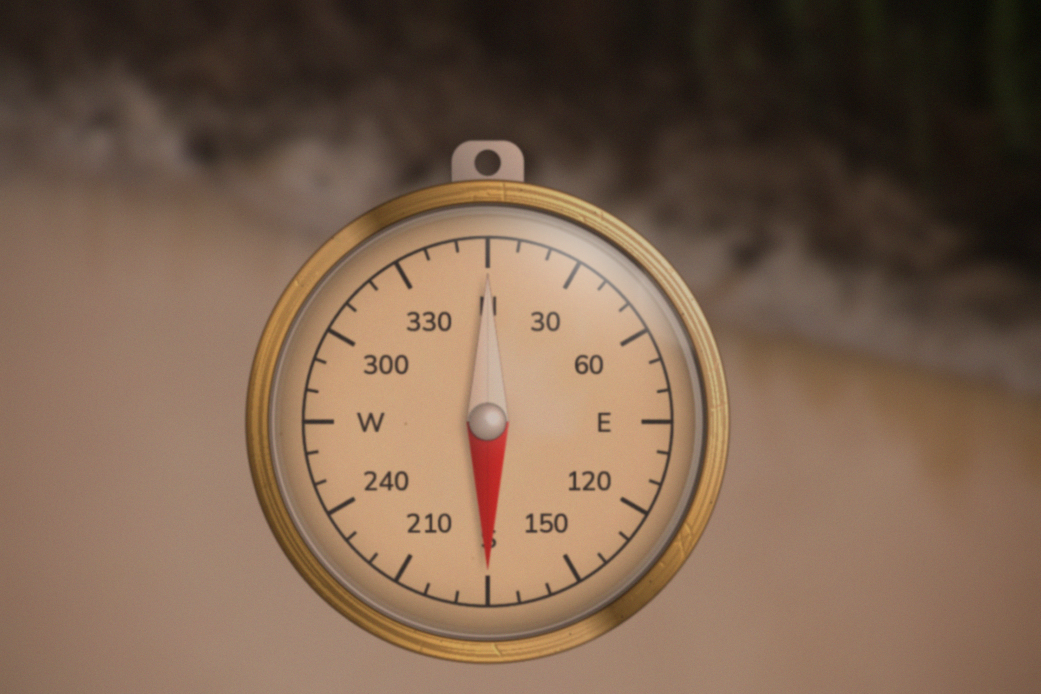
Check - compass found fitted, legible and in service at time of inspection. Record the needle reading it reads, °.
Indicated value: 180 °
